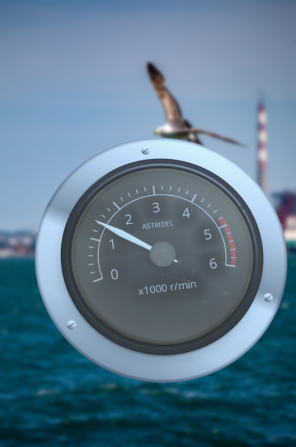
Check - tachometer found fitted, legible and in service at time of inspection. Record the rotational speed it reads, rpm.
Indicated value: 1400 rpm
